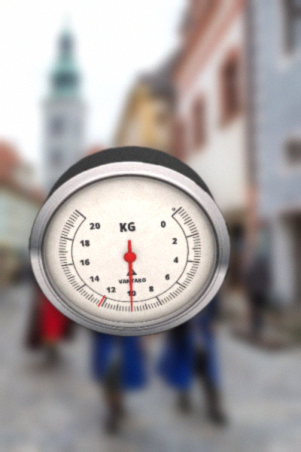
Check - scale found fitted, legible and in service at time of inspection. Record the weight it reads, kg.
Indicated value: 10 kg
